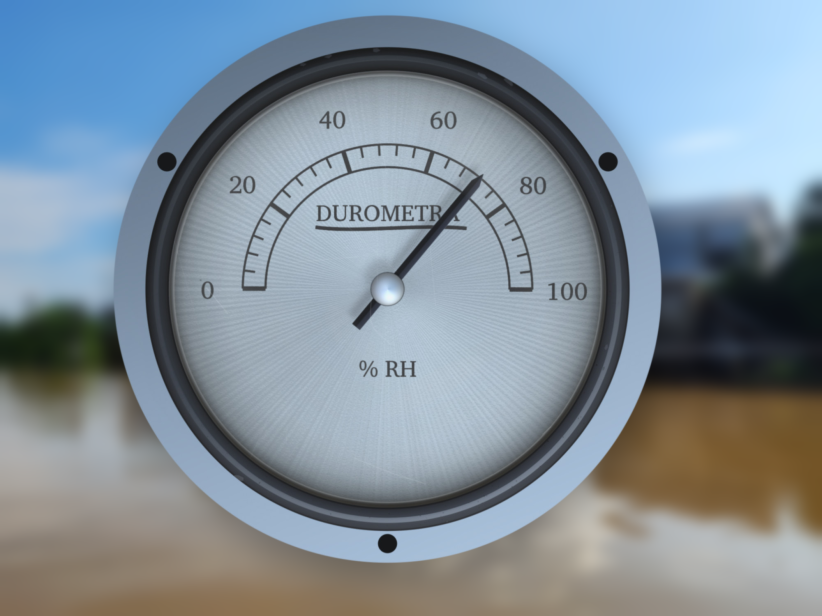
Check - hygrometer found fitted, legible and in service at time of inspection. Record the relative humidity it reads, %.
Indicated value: 72 %
